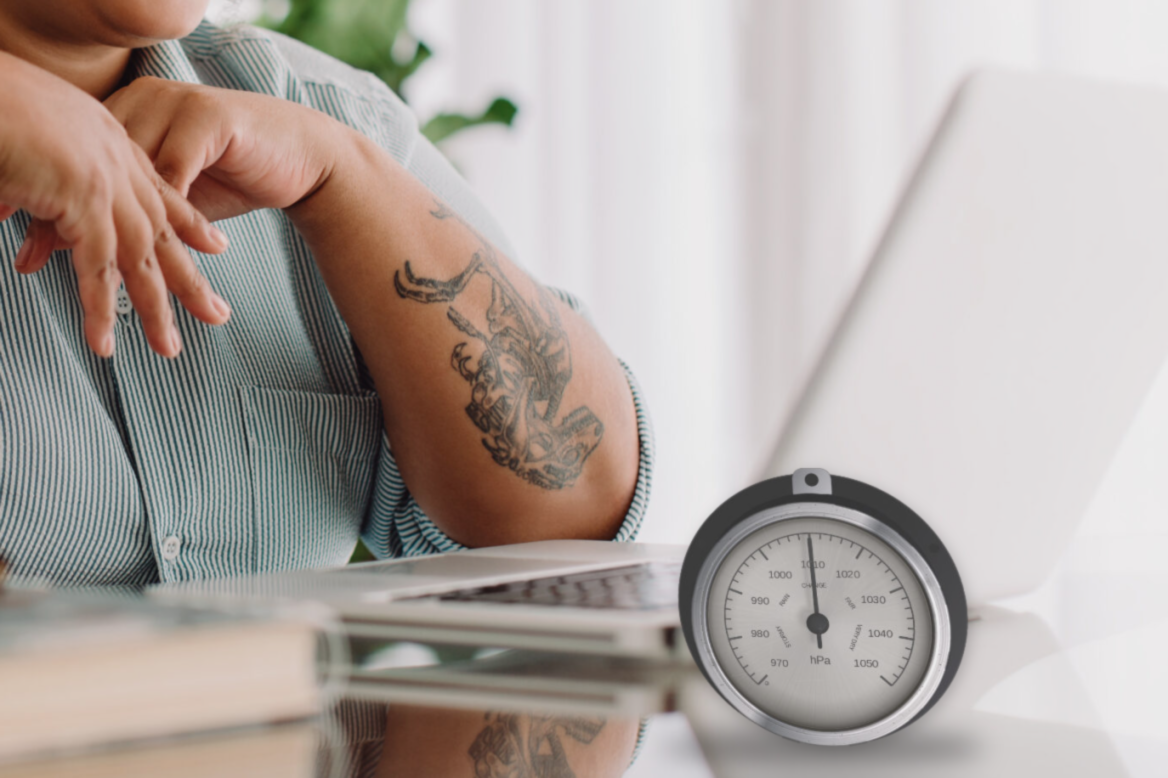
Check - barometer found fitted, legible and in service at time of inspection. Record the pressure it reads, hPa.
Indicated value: 1010 hPa
